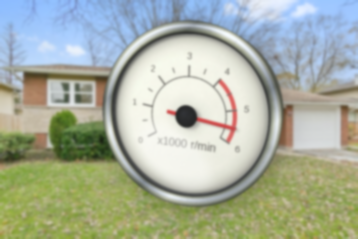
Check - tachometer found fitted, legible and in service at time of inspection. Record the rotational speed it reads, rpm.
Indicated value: 5500 rpm
